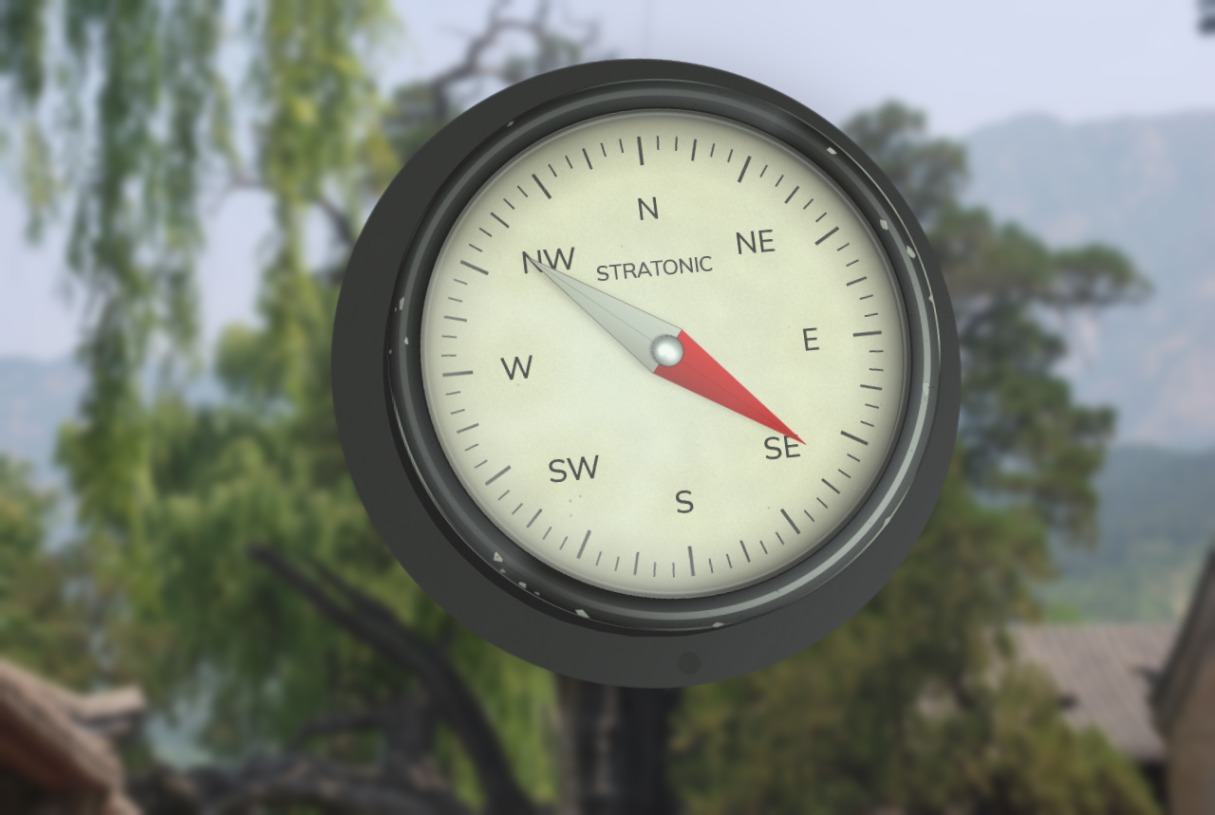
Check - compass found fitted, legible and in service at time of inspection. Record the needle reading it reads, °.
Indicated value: 130 °
